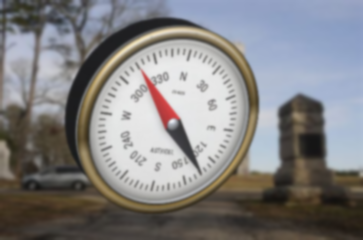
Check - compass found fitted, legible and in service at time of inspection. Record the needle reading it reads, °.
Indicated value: 315 °
